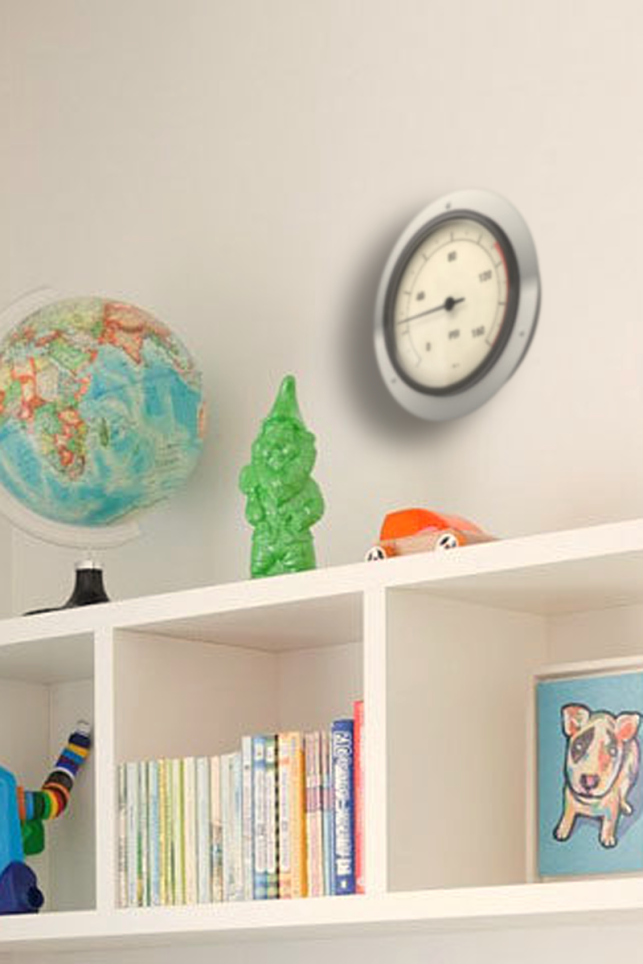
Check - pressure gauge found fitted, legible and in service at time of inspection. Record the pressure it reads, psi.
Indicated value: 25 psi
